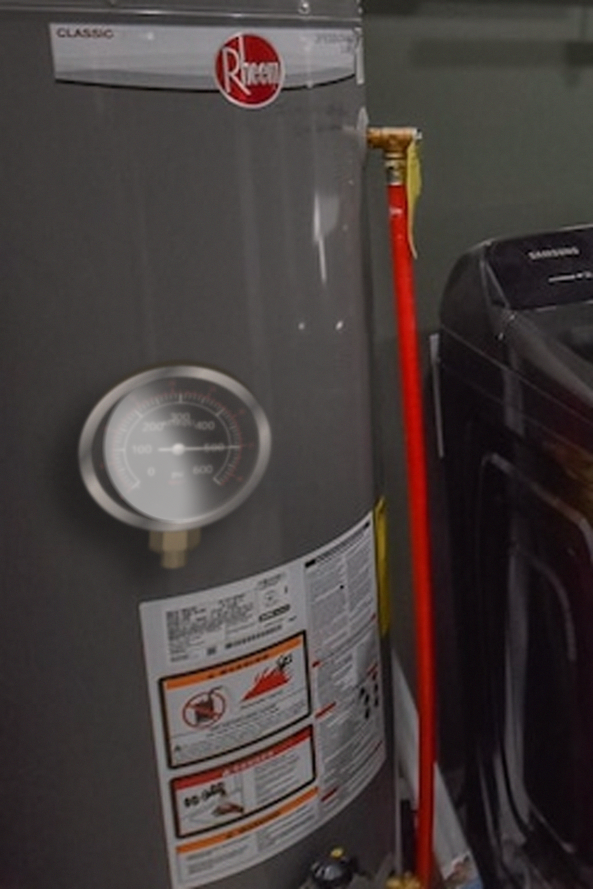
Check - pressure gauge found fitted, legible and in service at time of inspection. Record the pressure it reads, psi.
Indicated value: 500 psi
